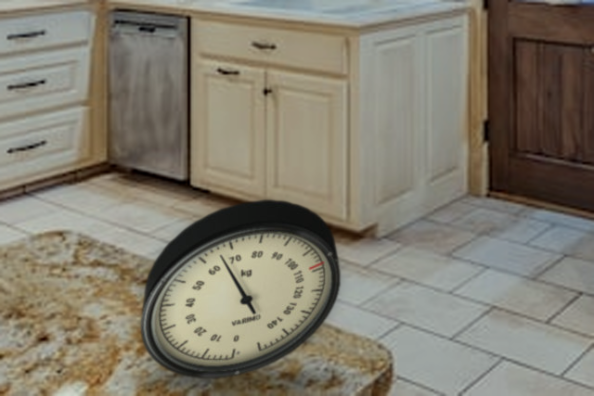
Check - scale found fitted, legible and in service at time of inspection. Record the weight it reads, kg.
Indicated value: 66 kg
